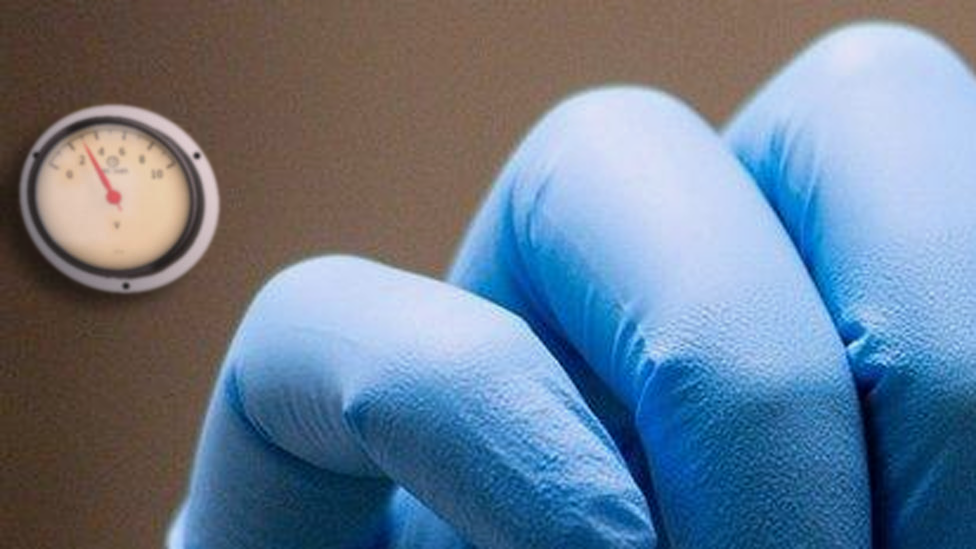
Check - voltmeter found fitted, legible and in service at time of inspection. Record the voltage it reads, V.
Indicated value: 3 V
